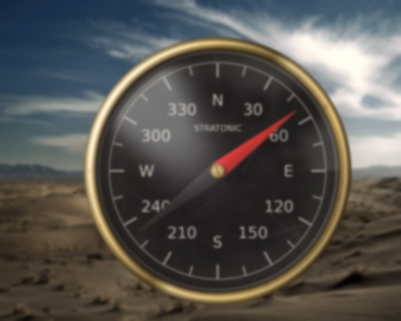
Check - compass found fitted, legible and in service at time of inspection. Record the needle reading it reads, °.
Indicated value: 52.5 °
